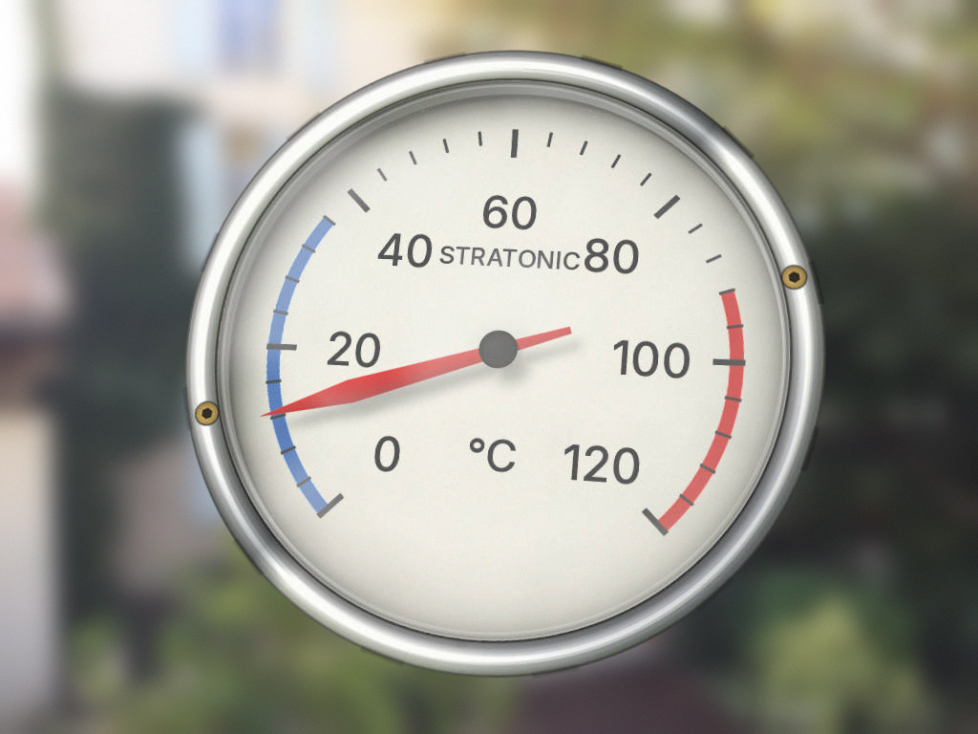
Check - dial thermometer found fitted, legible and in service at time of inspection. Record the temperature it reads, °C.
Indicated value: 12 °C
